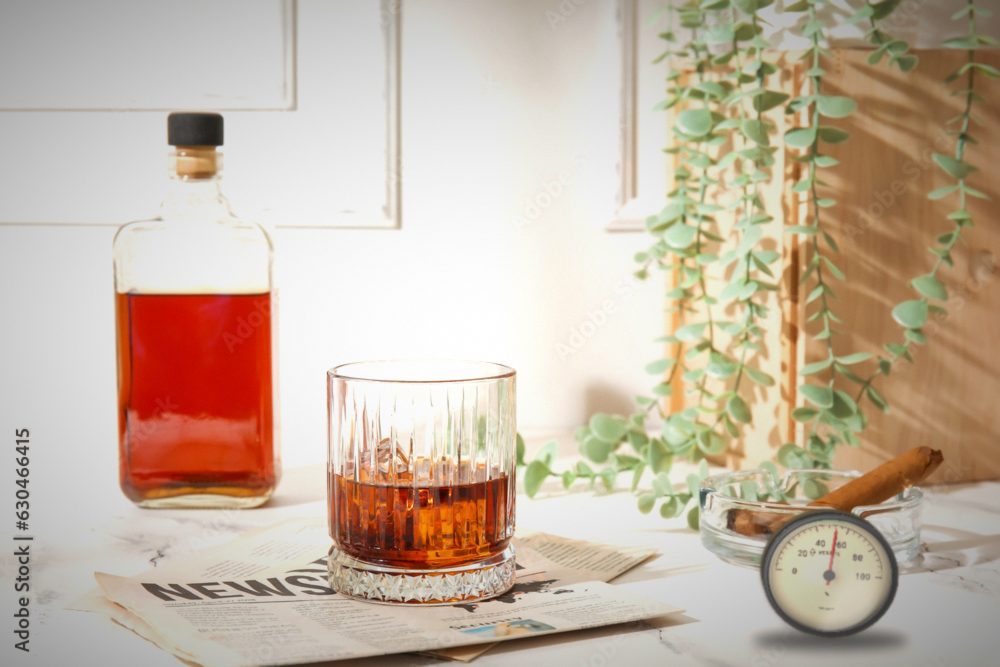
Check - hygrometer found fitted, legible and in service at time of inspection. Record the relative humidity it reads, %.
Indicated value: 52 %
